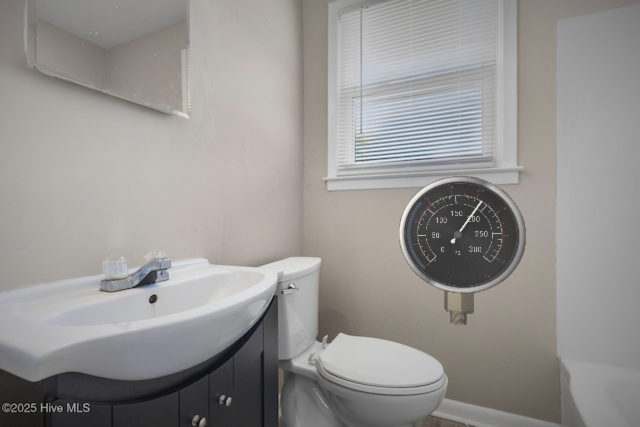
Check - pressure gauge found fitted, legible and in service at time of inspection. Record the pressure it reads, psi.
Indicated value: 190 psi
